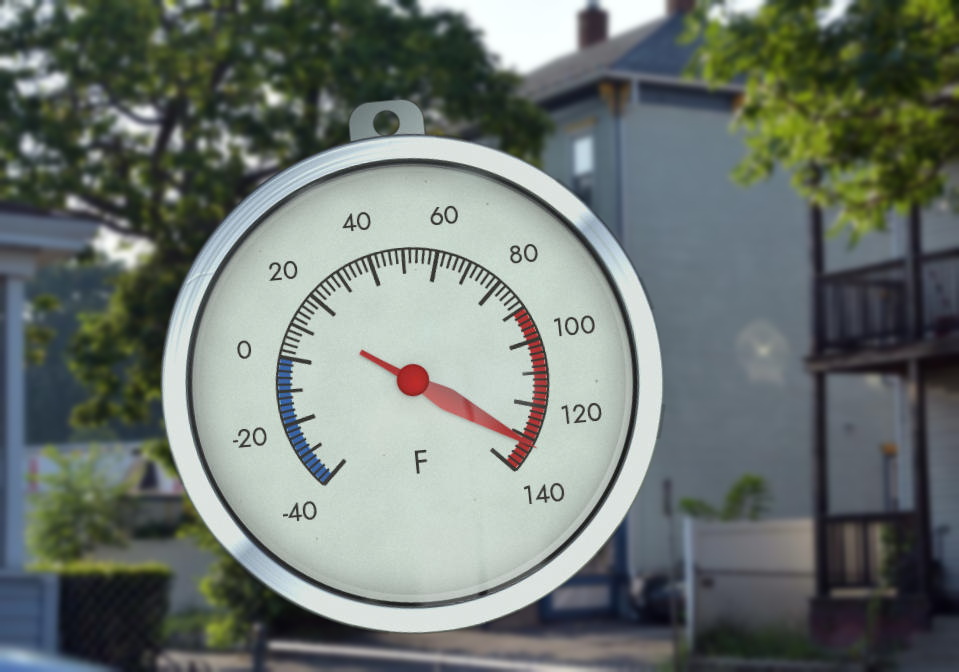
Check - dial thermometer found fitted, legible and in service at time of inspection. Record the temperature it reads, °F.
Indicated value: 132 °F
